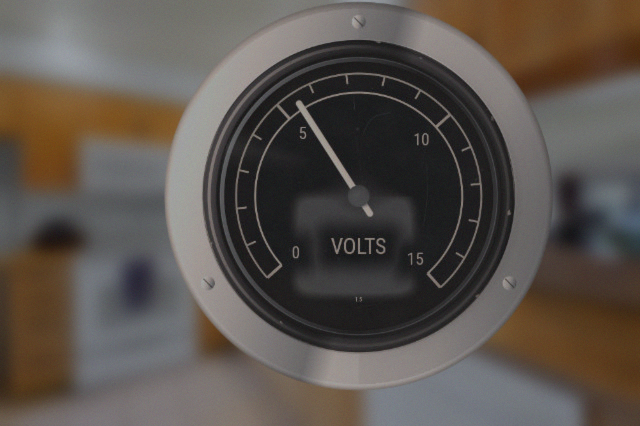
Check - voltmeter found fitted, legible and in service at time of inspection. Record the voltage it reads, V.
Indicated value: 5.5 V
